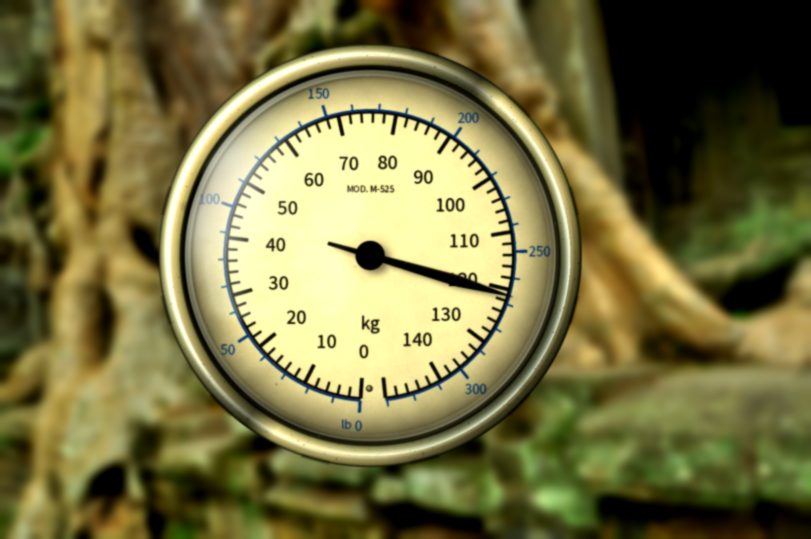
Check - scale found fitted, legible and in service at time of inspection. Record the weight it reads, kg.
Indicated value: 121 kg
